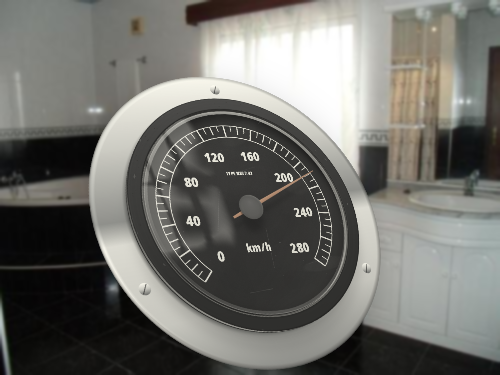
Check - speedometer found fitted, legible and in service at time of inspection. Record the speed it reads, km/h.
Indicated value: 210 km/h
